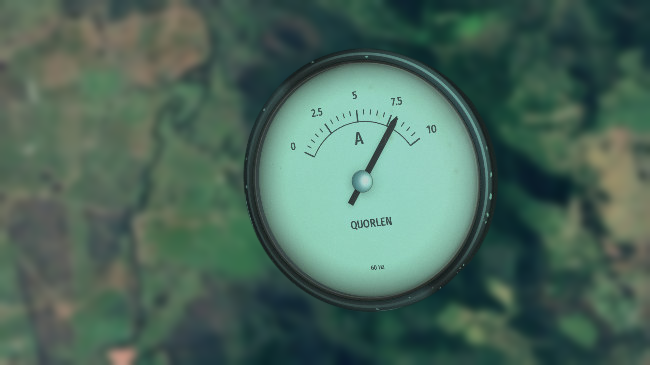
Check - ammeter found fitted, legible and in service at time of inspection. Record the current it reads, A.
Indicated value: 8 A
